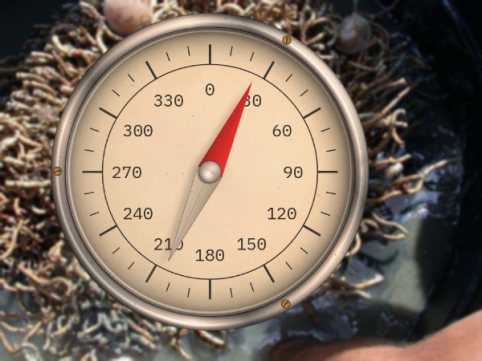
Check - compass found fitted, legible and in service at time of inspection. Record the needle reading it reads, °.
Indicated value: 25 °
